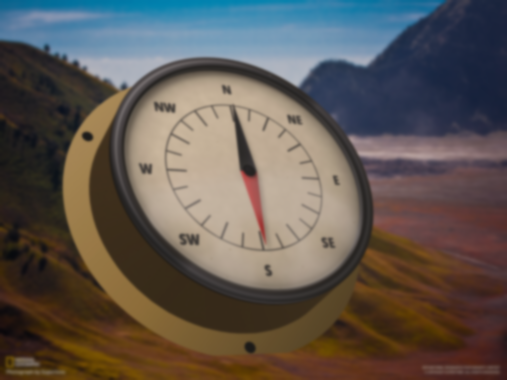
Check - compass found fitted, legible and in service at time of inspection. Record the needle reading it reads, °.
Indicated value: 180 °
